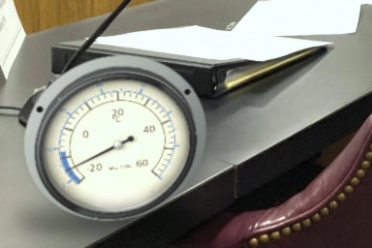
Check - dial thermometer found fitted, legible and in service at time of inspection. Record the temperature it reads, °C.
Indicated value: -14 °C
